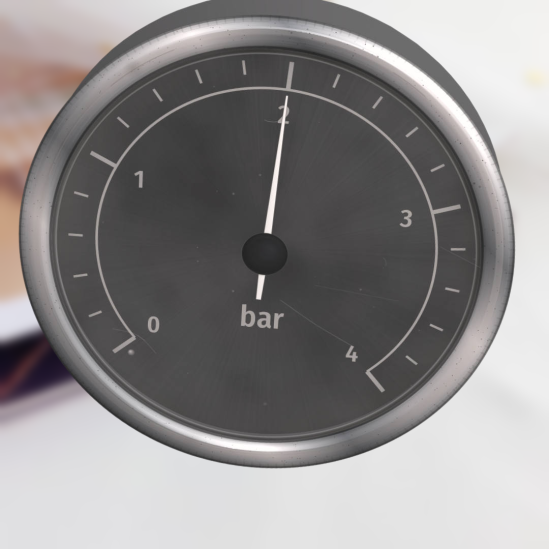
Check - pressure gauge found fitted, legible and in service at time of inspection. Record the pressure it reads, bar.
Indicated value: 2 bar
